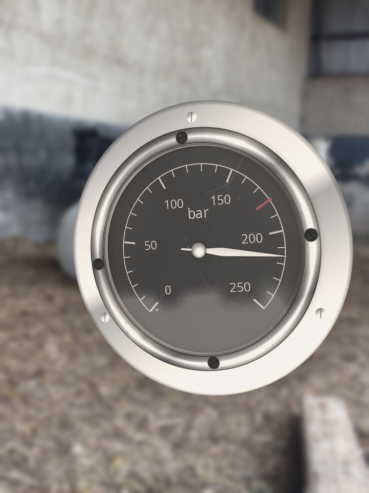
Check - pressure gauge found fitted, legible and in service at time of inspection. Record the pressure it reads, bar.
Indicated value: 215 bar
